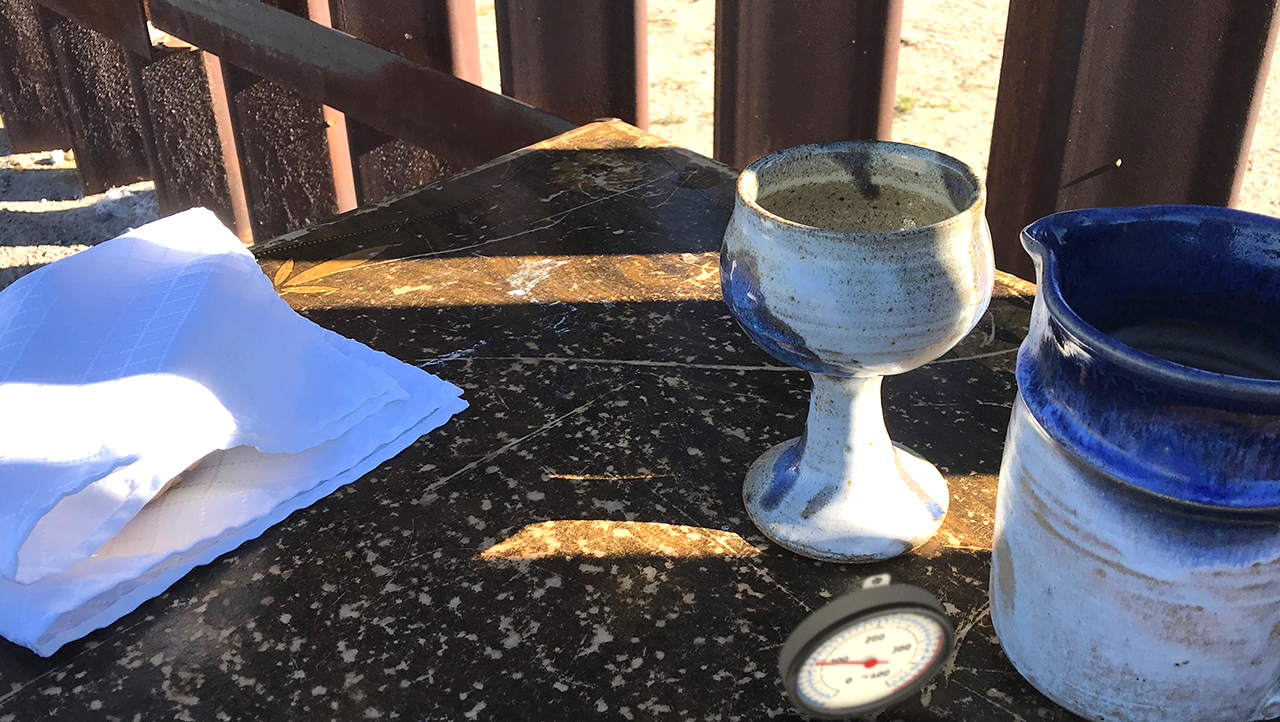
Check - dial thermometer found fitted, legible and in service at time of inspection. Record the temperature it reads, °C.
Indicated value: 100 °C
